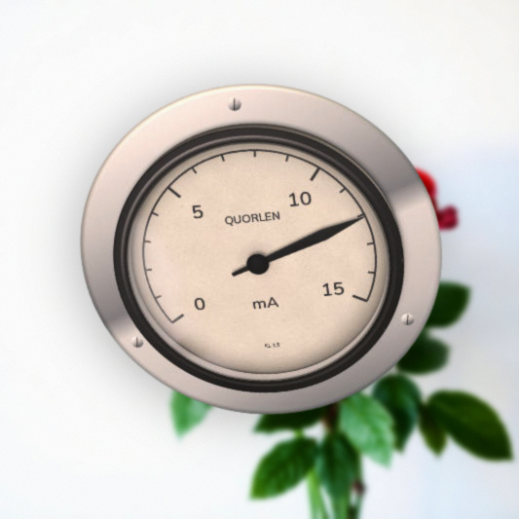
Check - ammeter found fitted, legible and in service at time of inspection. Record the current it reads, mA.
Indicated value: 12 mA
